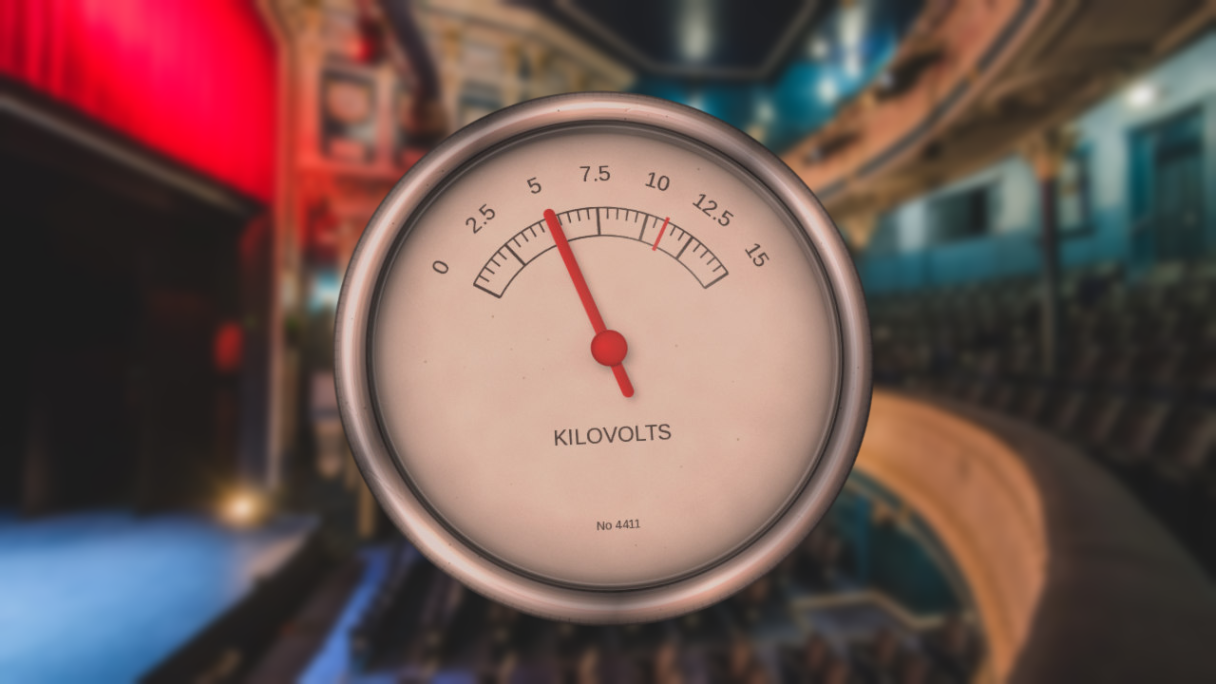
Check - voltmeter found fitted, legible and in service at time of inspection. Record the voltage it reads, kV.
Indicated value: 5 kV
